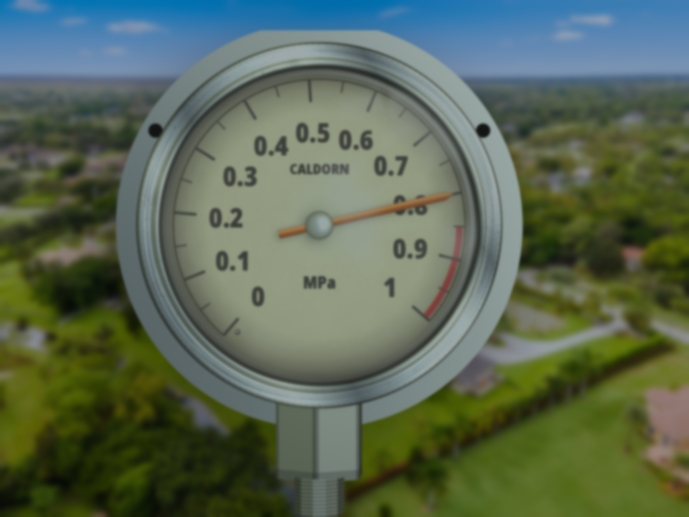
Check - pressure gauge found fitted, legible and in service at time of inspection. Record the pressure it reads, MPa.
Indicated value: 0.8 MPa
